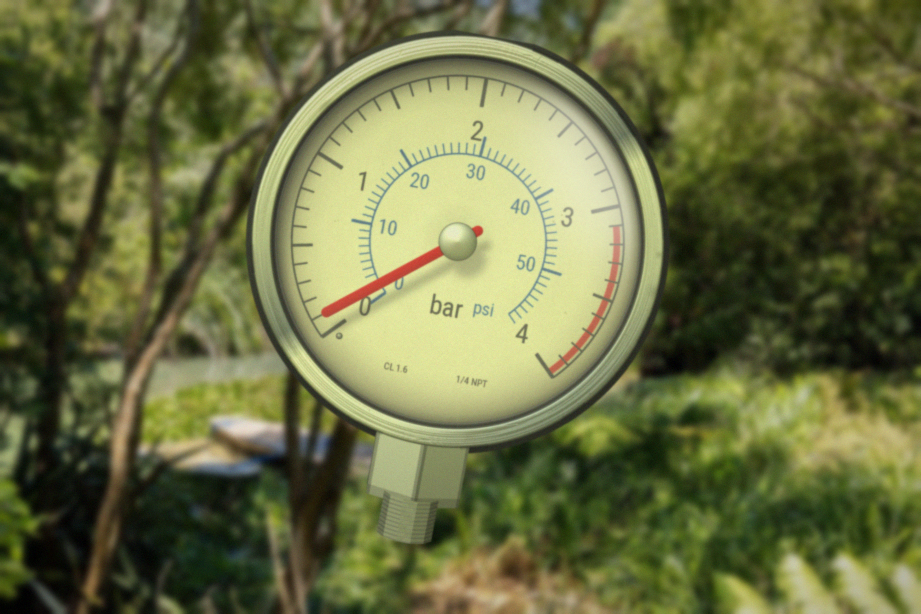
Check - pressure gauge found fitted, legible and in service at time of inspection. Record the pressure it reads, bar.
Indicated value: 0.1 bar
